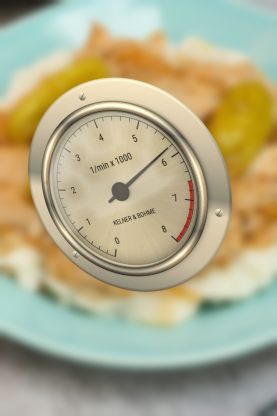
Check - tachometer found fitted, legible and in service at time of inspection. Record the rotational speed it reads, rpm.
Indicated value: 5800 rpm
